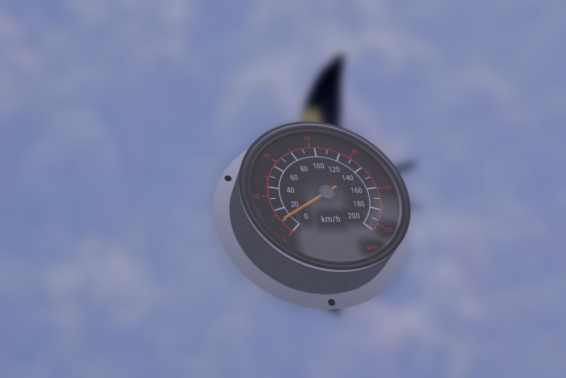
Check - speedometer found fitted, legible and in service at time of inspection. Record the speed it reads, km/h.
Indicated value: 10 km/h
